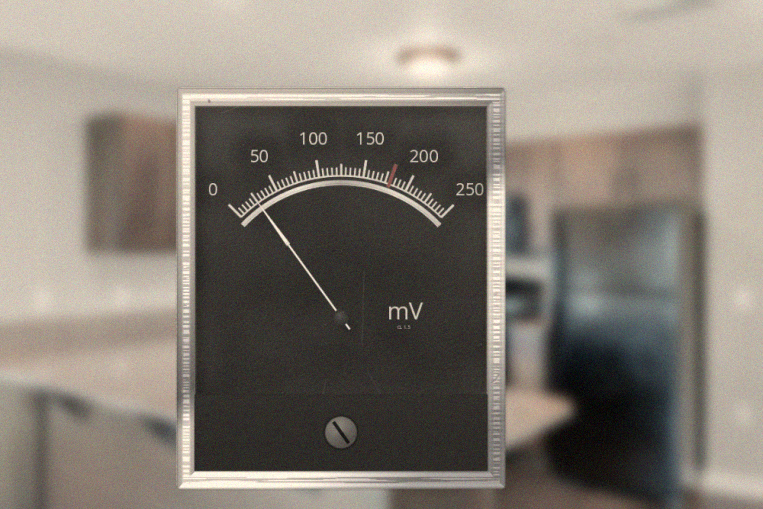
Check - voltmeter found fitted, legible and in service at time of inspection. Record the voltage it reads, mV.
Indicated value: 25 mV
